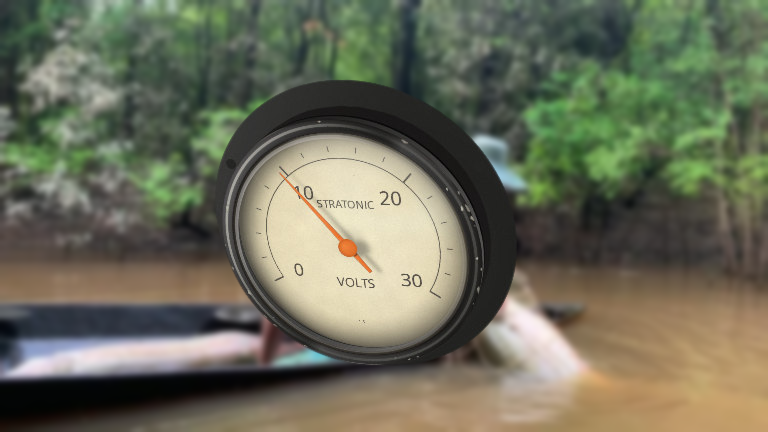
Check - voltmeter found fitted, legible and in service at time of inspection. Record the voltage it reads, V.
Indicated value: 10 V
